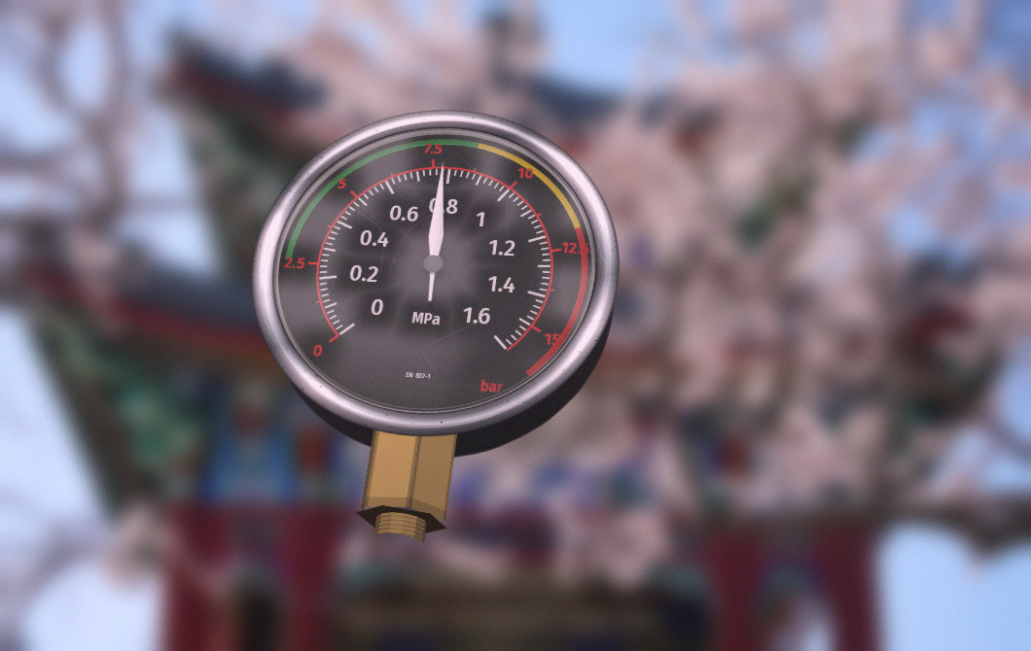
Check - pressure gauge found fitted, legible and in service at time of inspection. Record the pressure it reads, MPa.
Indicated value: 0.78 MPa
